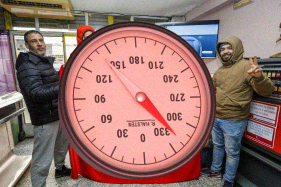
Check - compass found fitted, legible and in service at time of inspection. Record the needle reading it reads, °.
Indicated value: 320 °
